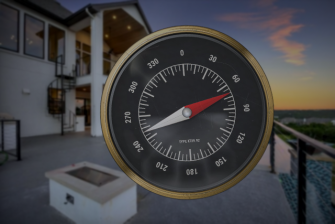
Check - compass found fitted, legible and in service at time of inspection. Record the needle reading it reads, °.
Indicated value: 70 °
